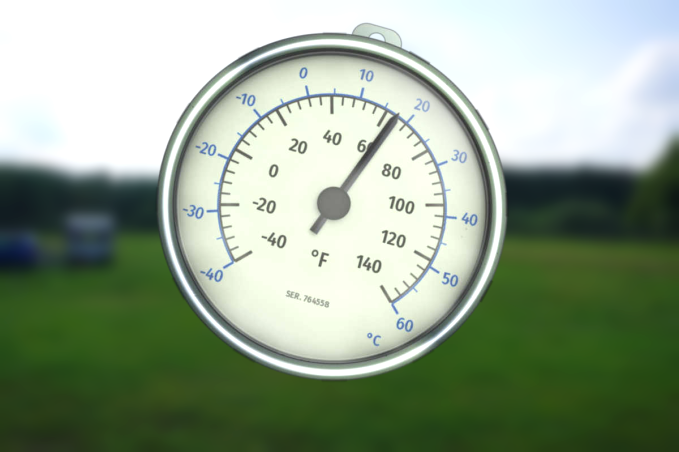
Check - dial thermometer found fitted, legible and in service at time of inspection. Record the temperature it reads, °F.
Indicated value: 64 °F
